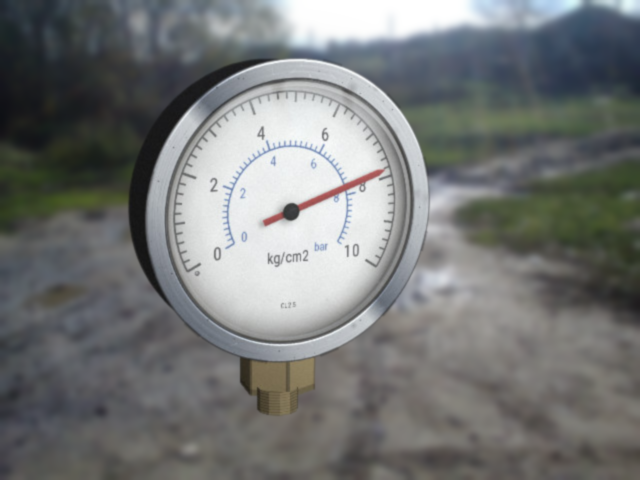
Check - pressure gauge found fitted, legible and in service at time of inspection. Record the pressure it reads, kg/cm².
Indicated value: 7.8 kg/cm²
